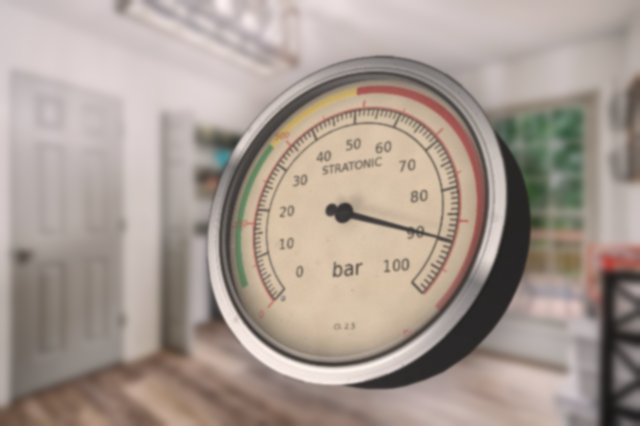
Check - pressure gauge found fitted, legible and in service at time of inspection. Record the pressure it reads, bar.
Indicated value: 90 bar
